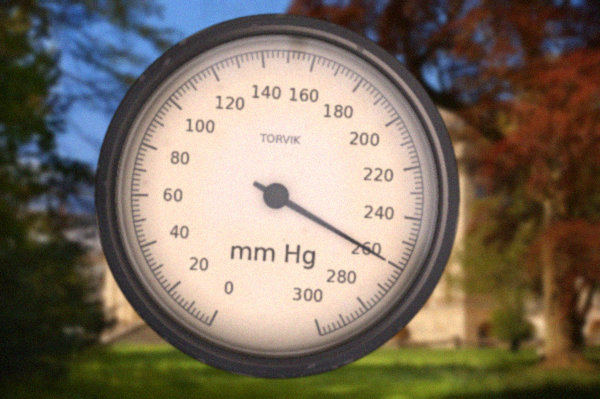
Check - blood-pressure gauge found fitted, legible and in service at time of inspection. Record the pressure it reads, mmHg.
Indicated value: 260 mmHg
